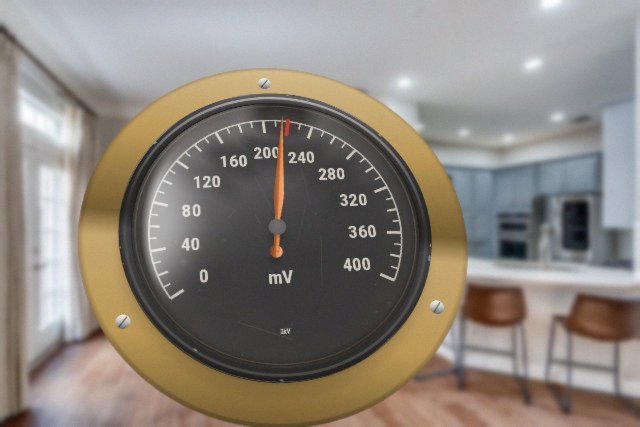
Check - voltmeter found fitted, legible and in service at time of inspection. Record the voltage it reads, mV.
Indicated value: 215 mV
